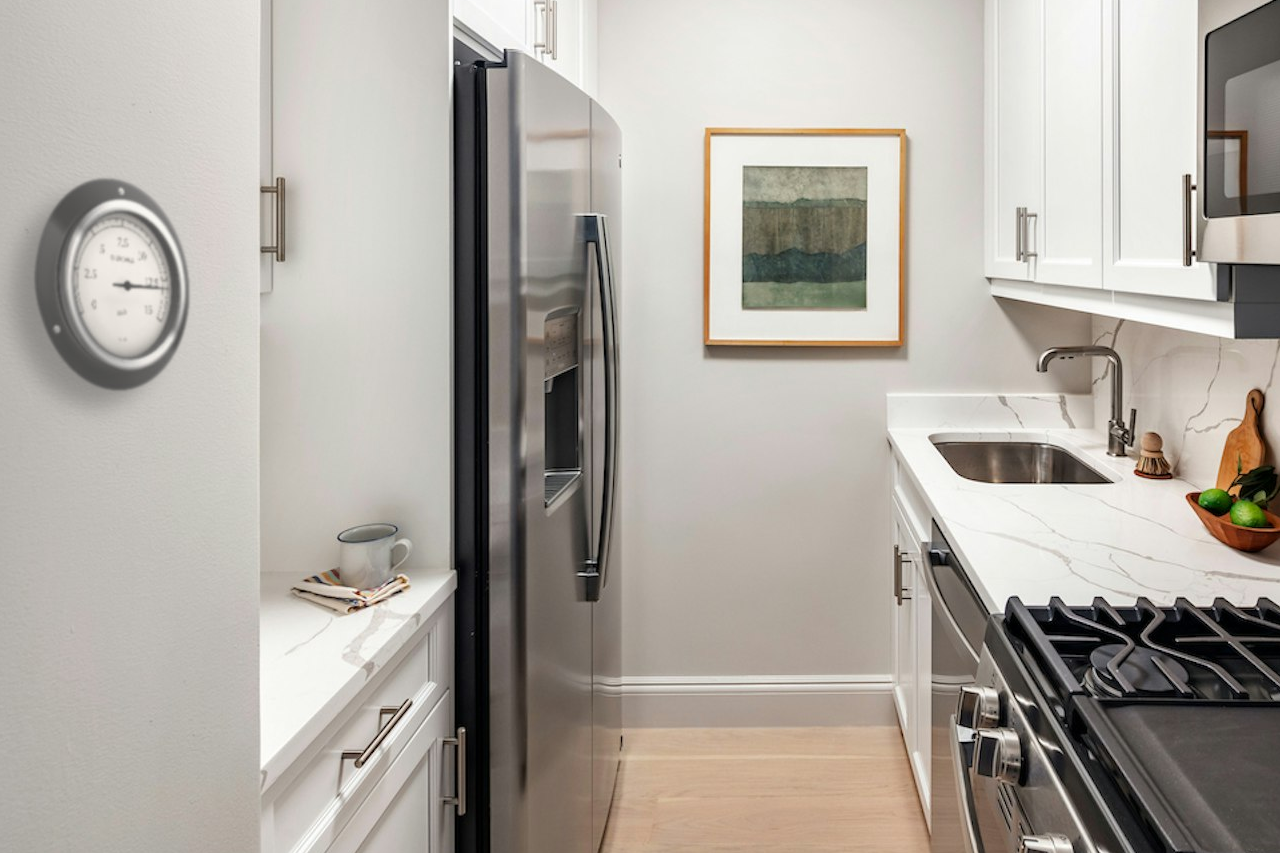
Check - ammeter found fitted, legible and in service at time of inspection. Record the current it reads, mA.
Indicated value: 13 mA
